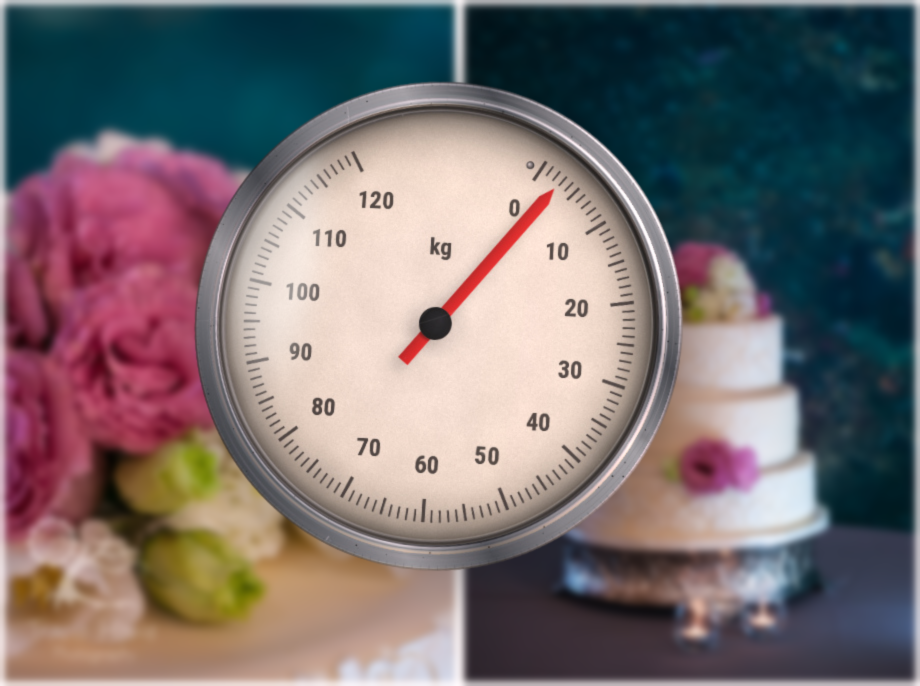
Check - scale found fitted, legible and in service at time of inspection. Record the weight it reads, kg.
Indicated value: 3 kg
